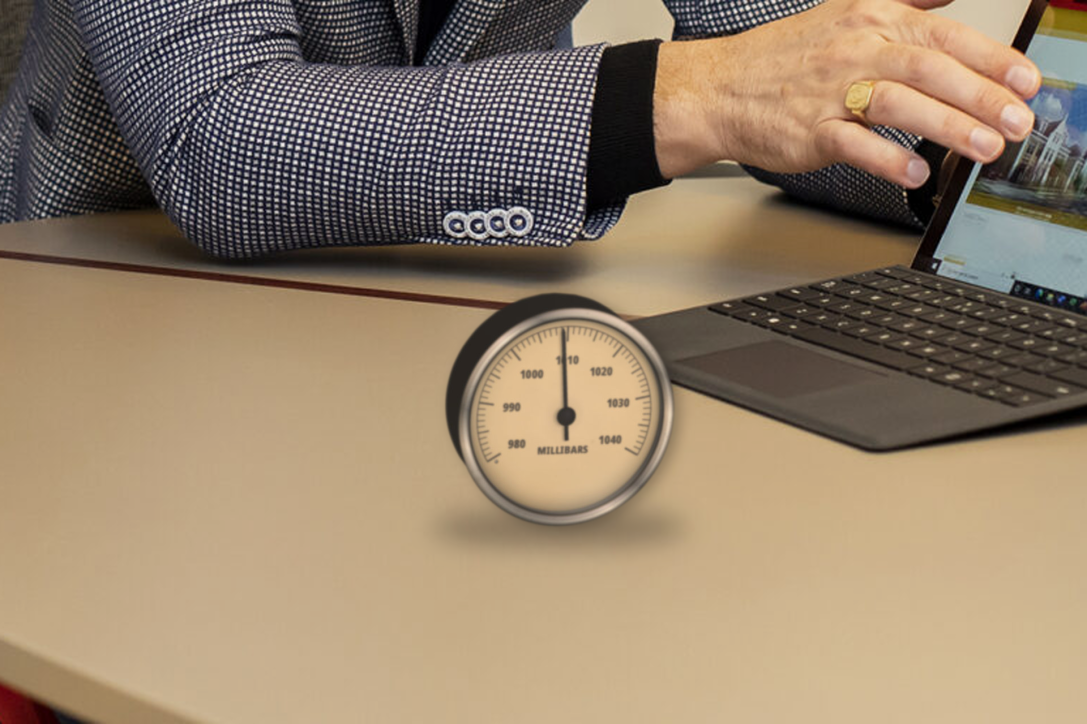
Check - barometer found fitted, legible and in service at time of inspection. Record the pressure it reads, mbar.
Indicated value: 1009 mbar
